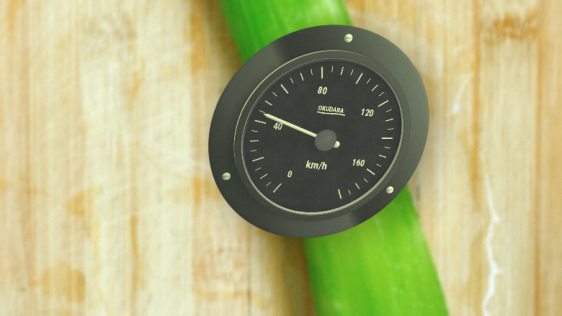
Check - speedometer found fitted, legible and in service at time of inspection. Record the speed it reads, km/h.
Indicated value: 45 km/h
